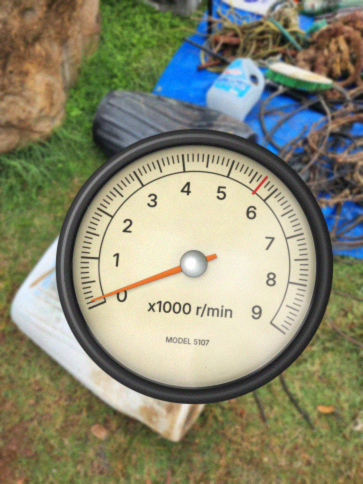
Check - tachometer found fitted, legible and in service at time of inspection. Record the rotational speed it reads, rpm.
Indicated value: 100 rpm
